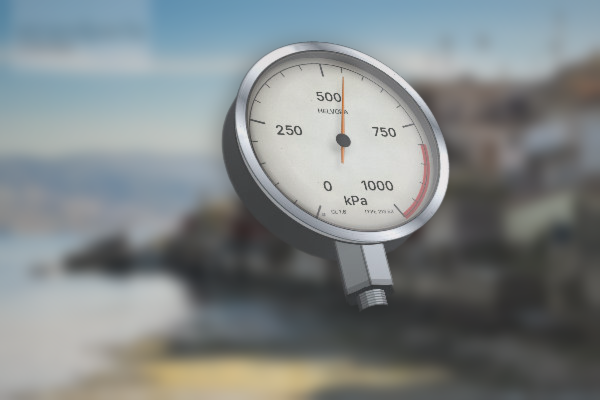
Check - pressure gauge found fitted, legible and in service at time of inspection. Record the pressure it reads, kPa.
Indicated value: 550 kPa
